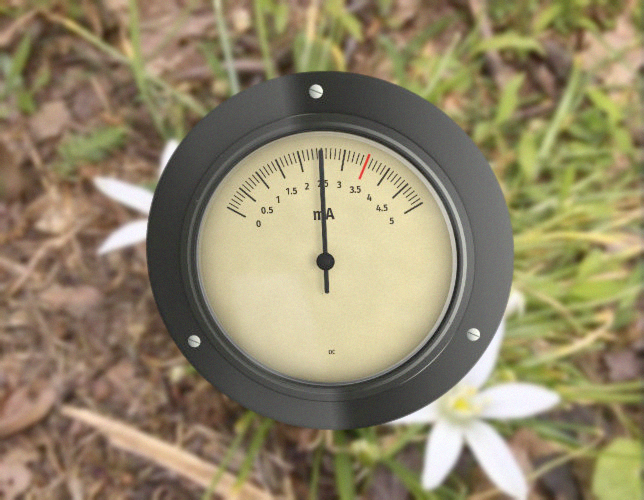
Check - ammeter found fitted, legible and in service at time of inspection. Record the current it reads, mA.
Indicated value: 2.5 mA
